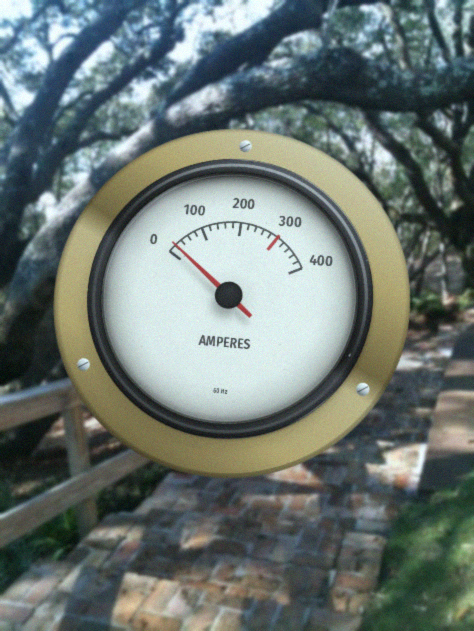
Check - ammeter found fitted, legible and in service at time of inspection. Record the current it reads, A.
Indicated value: 20 A
